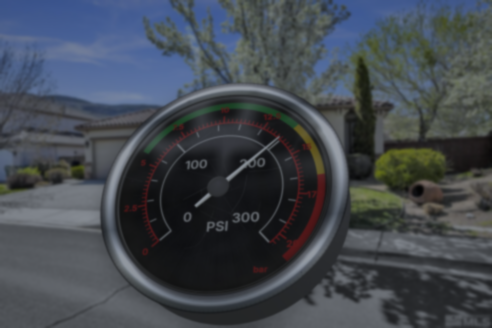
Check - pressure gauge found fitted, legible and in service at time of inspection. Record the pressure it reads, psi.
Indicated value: 200 psi
